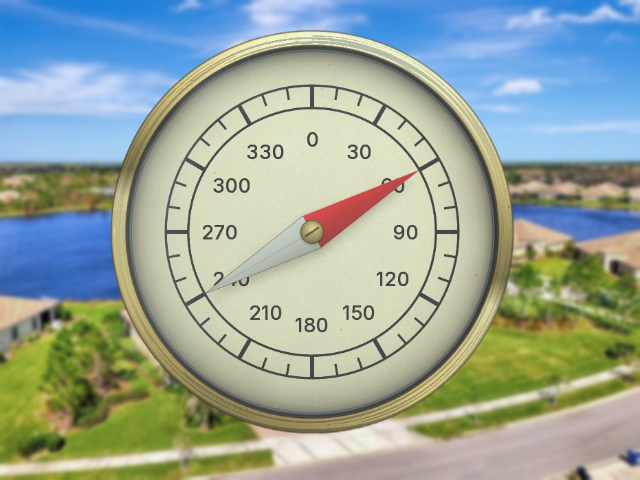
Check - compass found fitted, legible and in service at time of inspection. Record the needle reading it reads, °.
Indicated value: 60 °
